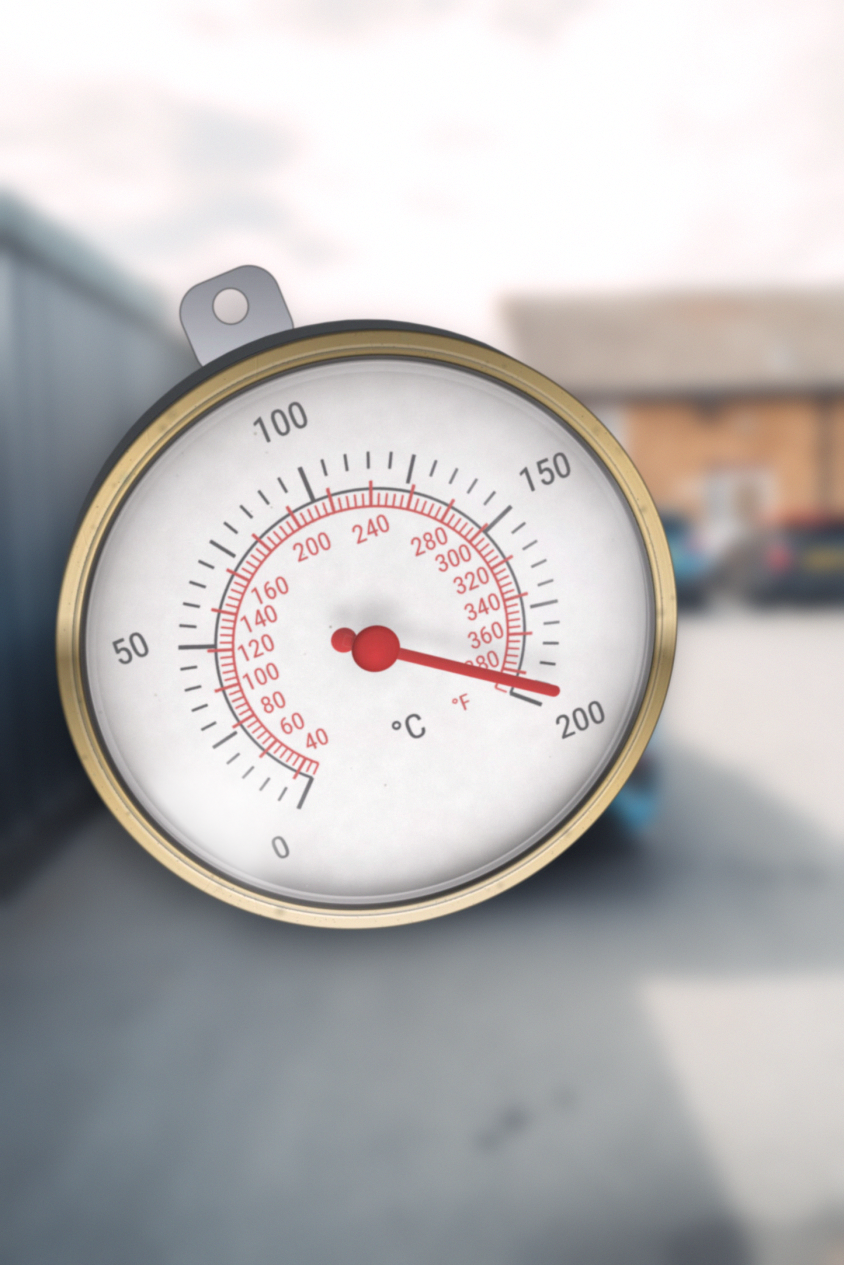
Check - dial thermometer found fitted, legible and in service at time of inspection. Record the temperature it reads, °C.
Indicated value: 195 °C
